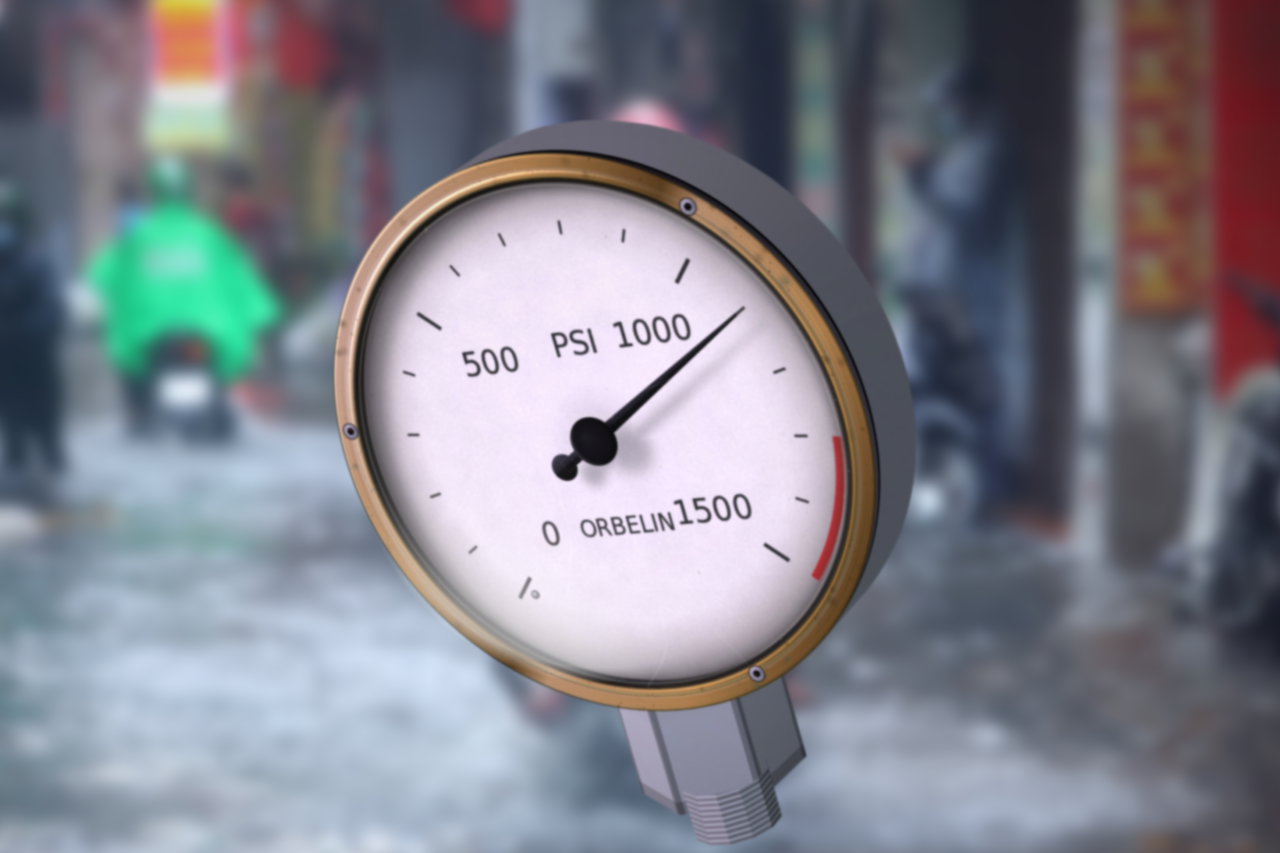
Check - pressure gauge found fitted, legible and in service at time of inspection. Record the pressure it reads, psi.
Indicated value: 1100 psi
